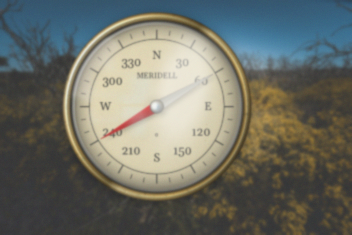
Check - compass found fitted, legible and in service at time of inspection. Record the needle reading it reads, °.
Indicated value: 240 °
